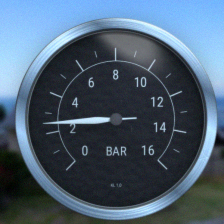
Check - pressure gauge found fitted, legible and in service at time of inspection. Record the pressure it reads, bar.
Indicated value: 2.5 bar
